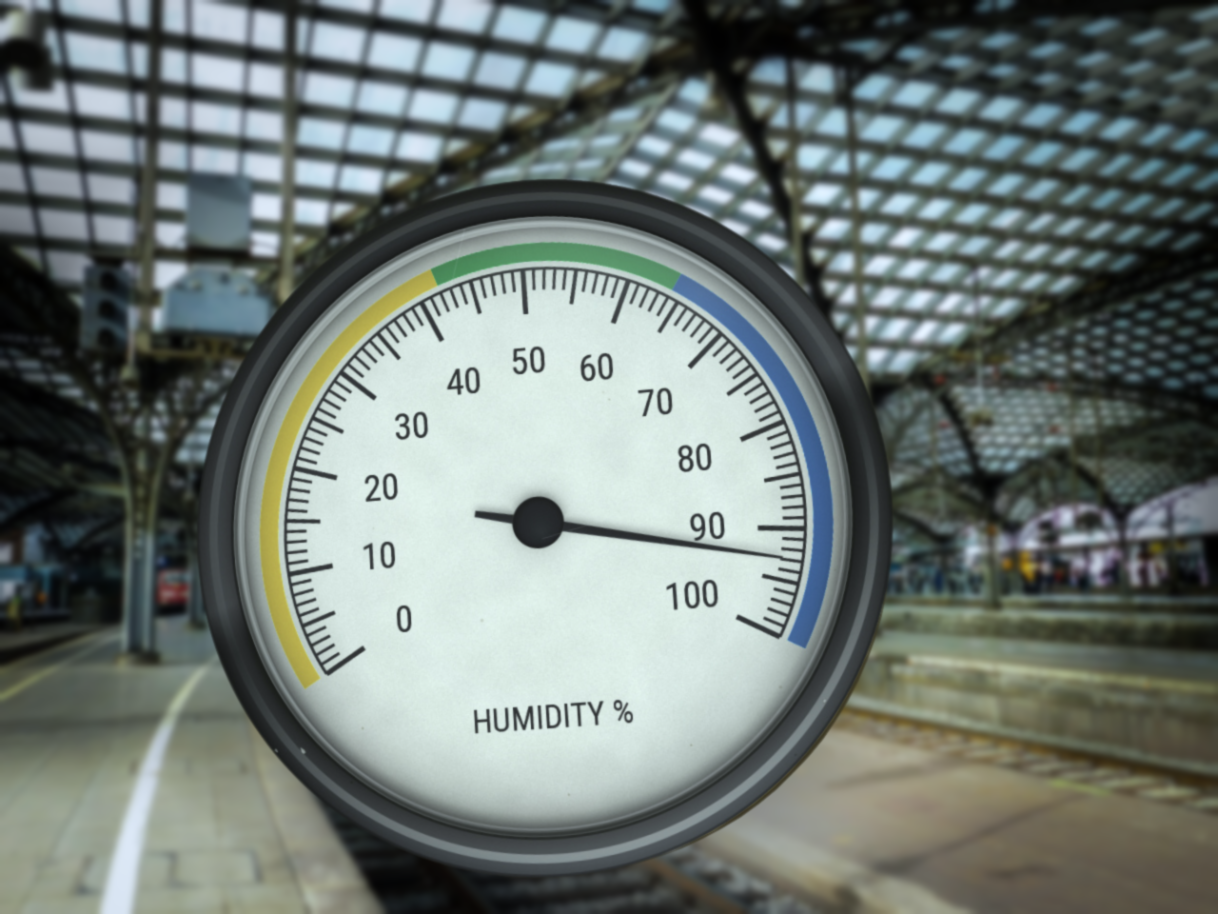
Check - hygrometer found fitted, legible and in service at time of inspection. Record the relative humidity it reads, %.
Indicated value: 93 %
